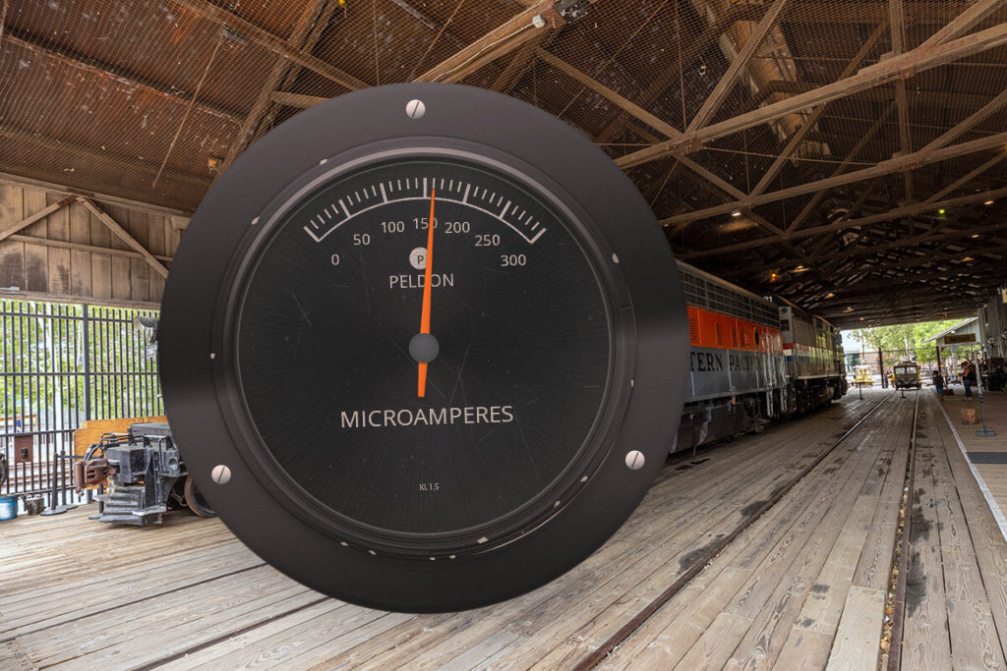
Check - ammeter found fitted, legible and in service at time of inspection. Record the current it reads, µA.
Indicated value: 160 µA
